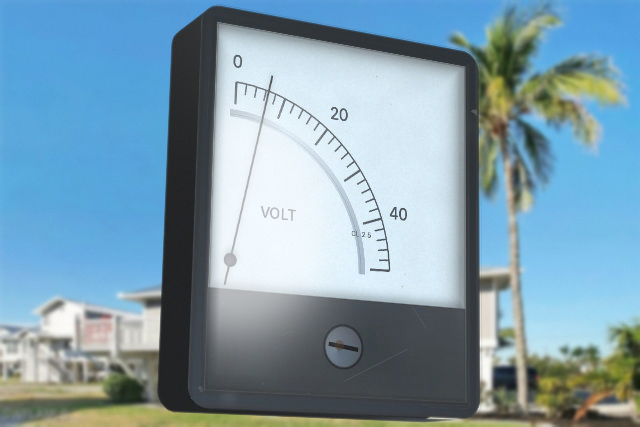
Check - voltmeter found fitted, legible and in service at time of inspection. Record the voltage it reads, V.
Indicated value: 6 V
